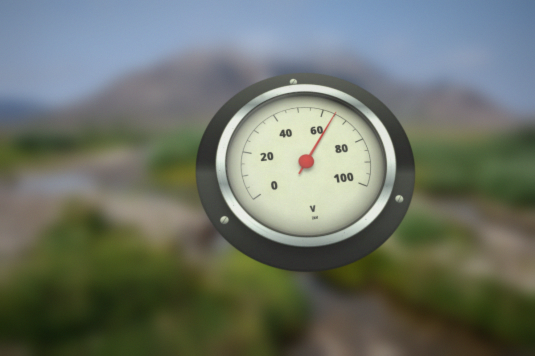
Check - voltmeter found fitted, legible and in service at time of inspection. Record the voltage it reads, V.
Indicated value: 65 V
